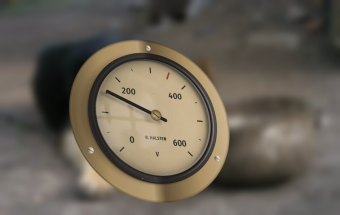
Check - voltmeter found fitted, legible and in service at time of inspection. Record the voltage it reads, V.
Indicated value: 150 V
